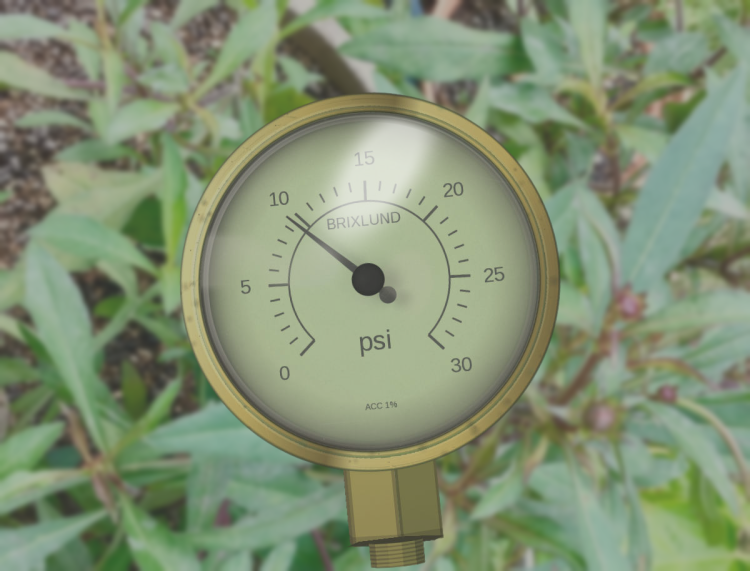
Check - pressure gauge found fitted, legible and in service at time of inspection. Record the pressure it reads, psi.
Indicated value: 9.5 psi
